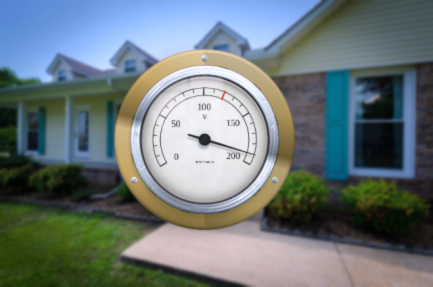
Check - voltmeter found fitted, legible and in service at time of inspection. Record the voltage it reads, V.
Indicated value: 190 V
